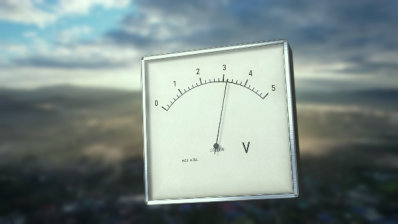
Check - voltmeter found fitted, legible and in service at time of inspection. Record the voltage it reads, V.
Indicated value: 3.2 V
